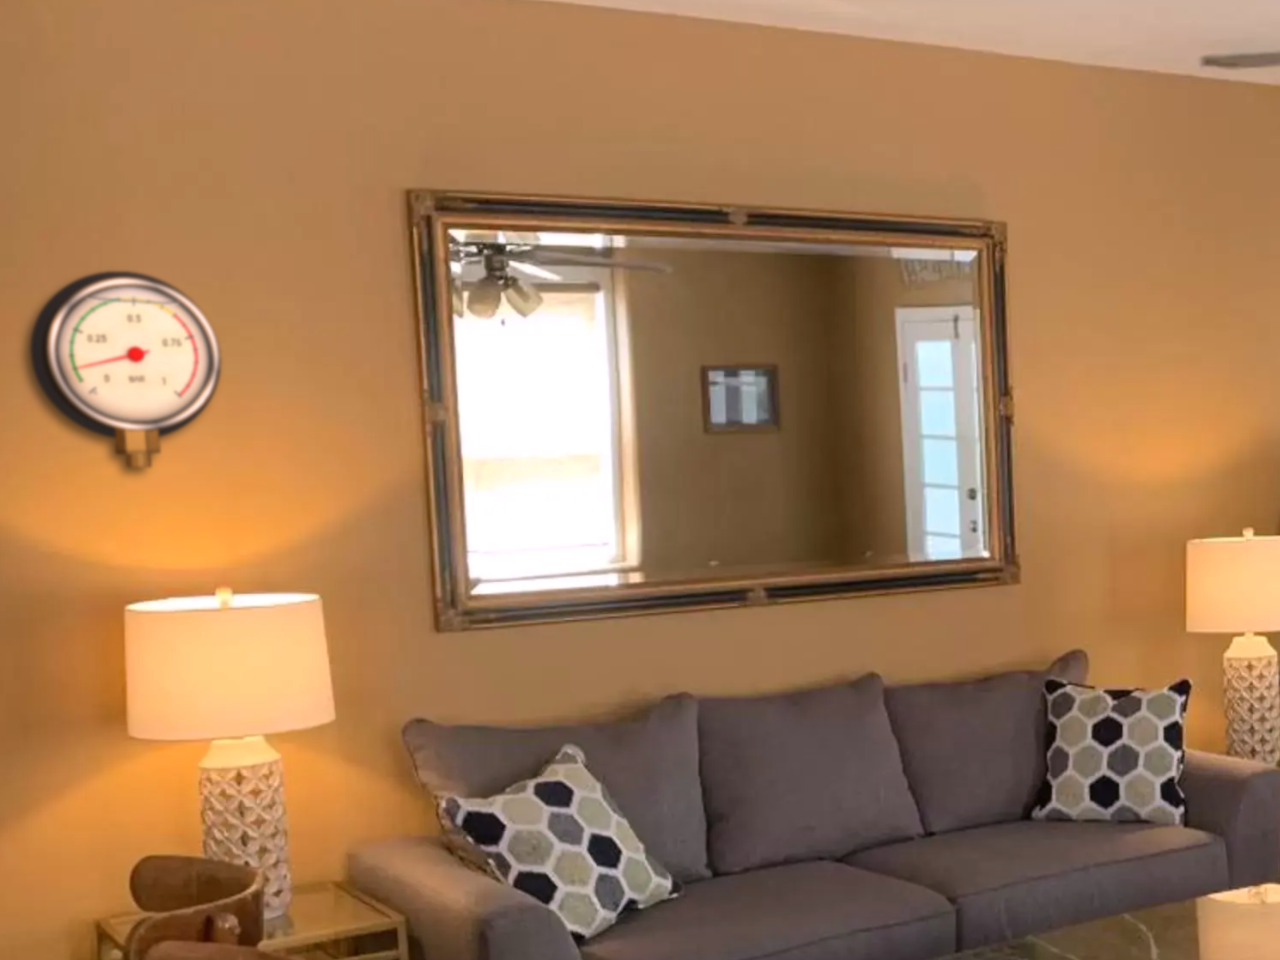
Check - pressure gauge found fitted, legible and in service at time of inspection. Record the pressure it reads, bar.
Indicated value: 0.1 bar
